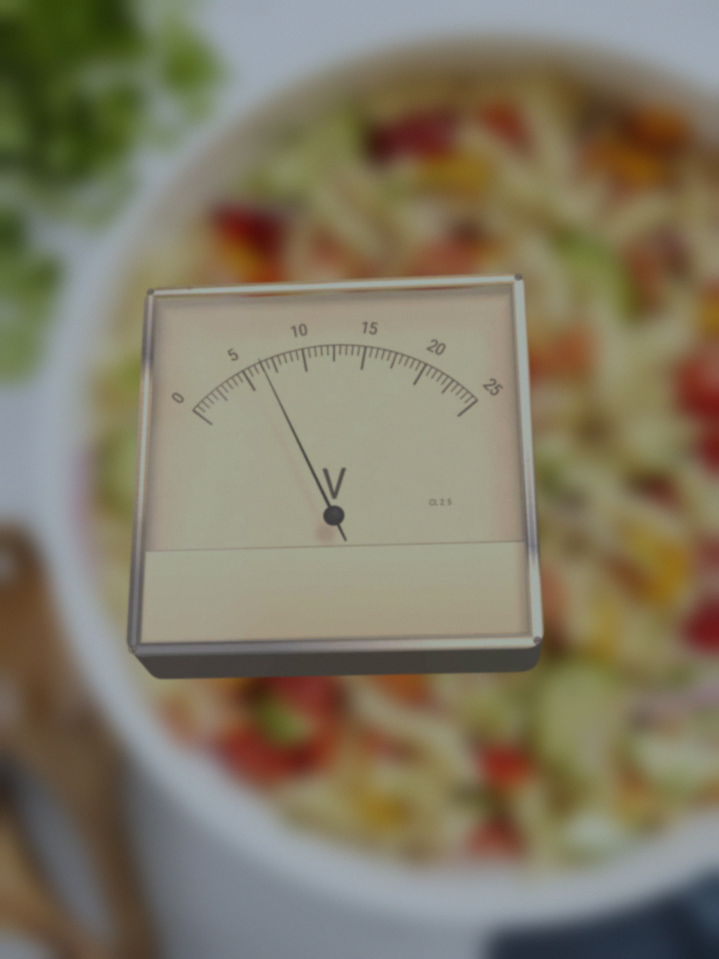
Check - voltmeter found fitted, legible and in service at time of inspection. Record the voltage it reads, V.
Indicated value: 6.5 V
